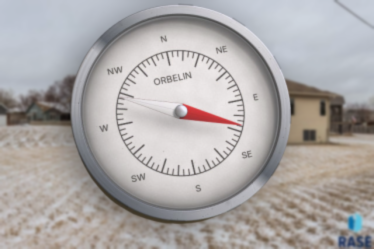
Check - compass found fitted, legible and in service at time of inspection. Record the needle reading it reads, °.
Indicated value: 115 °
